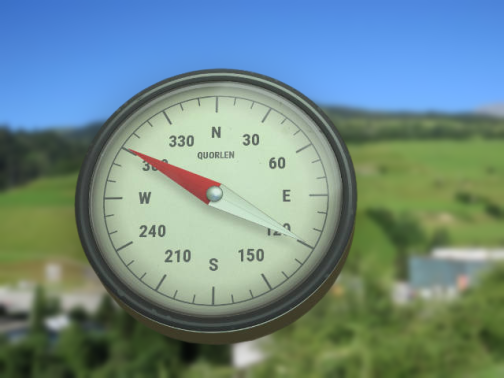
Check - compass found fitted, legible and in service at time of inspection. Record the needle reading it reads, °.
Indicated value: 300 °
